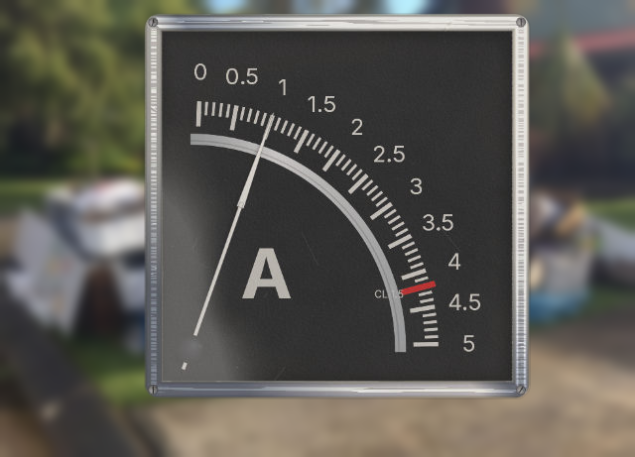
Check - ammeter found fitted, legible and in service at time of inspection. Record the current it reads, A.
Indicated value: 1 A
